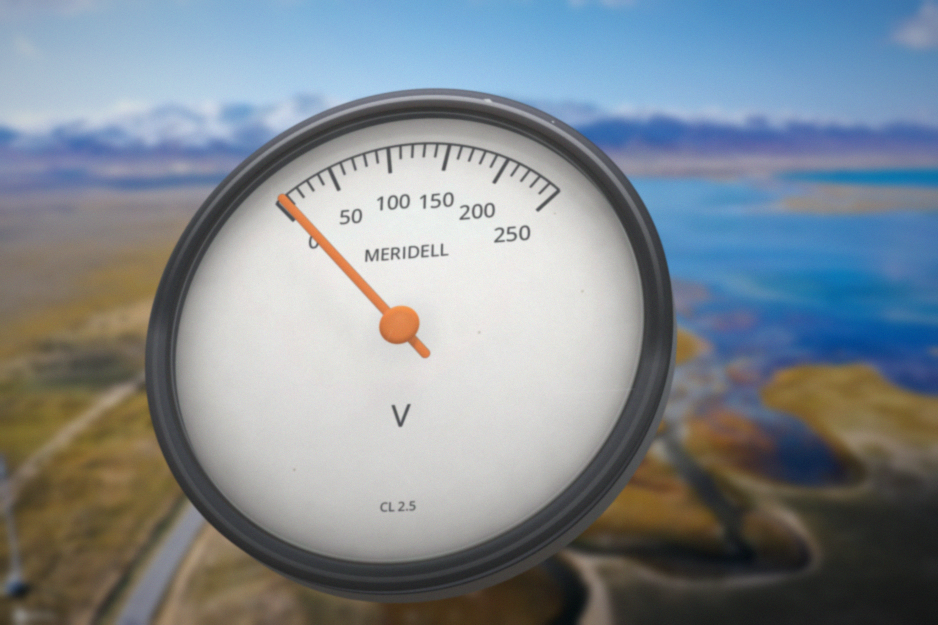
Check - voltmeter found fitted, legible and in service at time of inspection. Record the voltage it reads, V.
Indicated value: 5 V
